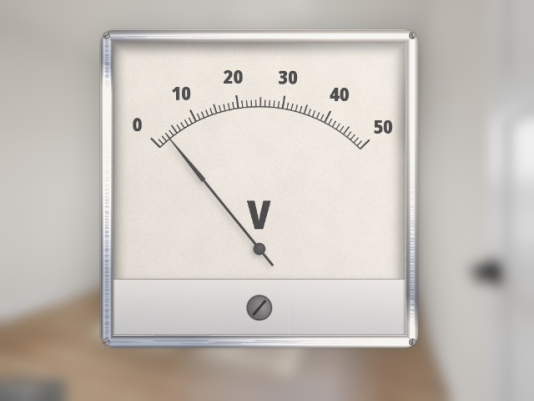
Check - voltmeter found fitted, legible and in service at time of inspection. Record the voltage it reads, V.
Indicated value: 3 V
